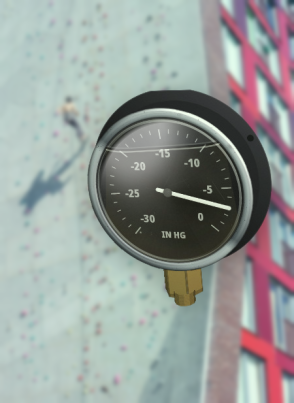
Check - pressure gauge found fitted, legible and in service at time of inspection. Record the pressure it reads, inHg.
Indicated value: -3 inHg
